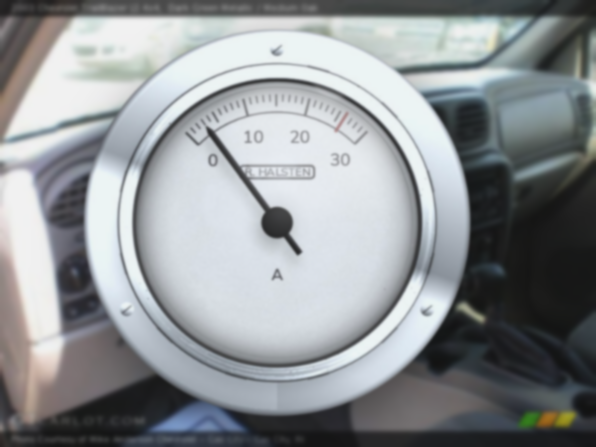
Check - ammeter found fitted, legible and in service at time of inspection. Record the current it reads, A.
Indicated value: 3 A
